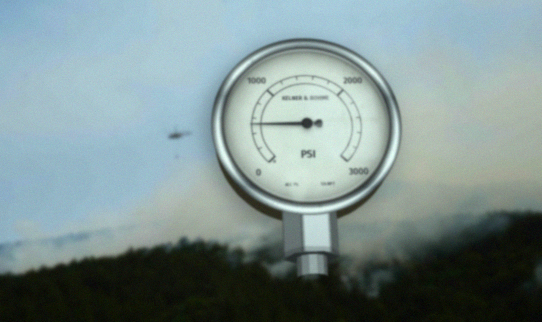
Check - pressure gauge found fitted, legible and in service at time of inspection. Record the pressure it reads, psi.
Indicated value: 500 psi
